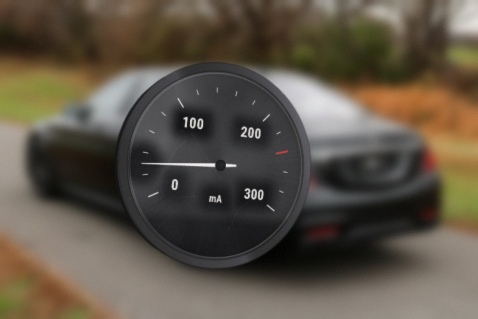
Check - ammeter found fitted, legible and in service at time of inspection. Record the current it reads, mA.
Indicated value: 30 mA
